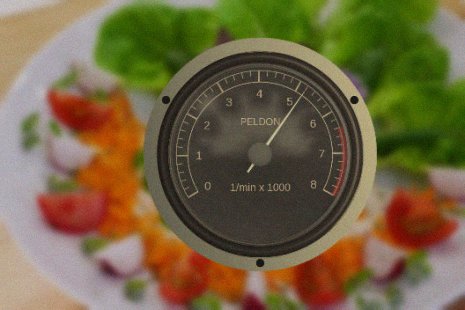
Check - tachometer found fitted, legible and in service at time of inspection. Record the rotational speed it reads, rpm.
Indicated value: 5200 rpm
